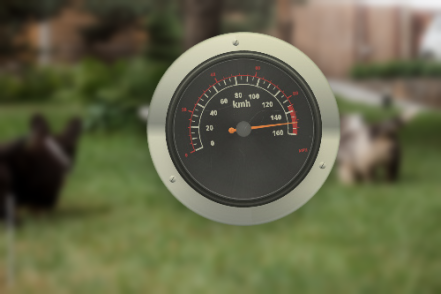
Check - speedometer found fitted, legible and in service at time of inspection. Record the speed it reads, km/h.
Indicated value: 150 km/h
